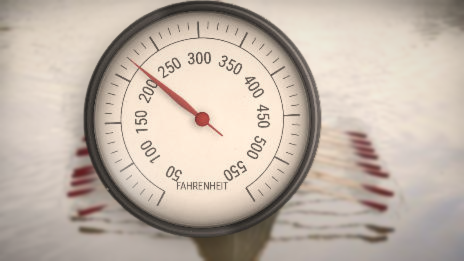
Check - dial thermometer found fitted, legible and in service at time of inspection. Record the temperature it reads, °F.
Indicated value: 220 °F
